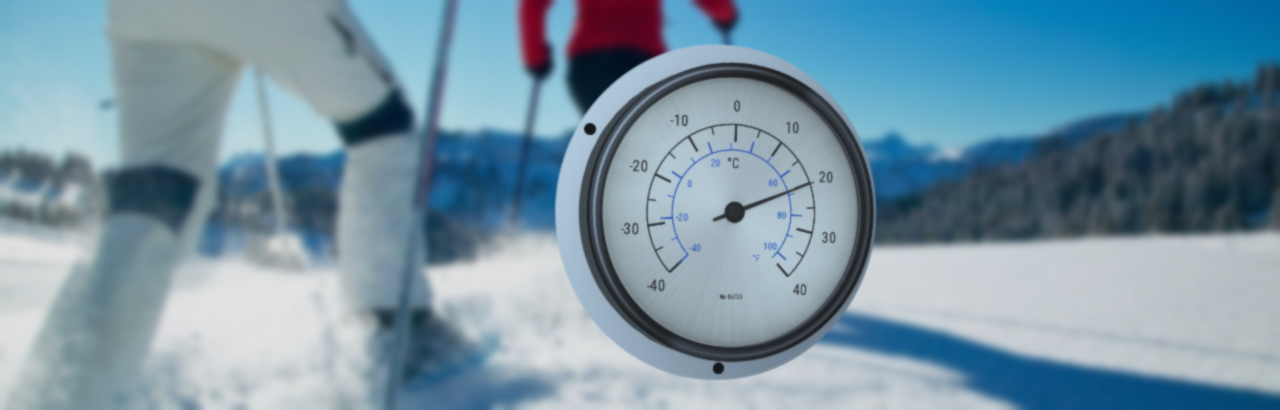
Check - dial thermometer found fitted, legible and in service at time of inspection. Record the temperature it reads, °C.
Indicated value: 20 °C
